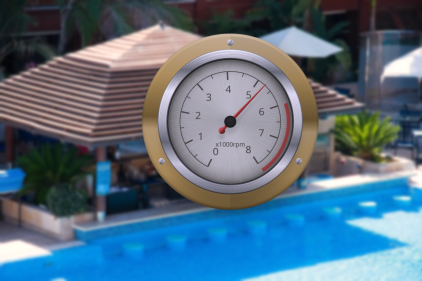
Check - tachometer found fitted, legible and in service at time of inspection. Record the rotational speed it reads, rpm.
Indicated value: 5250 rpm
